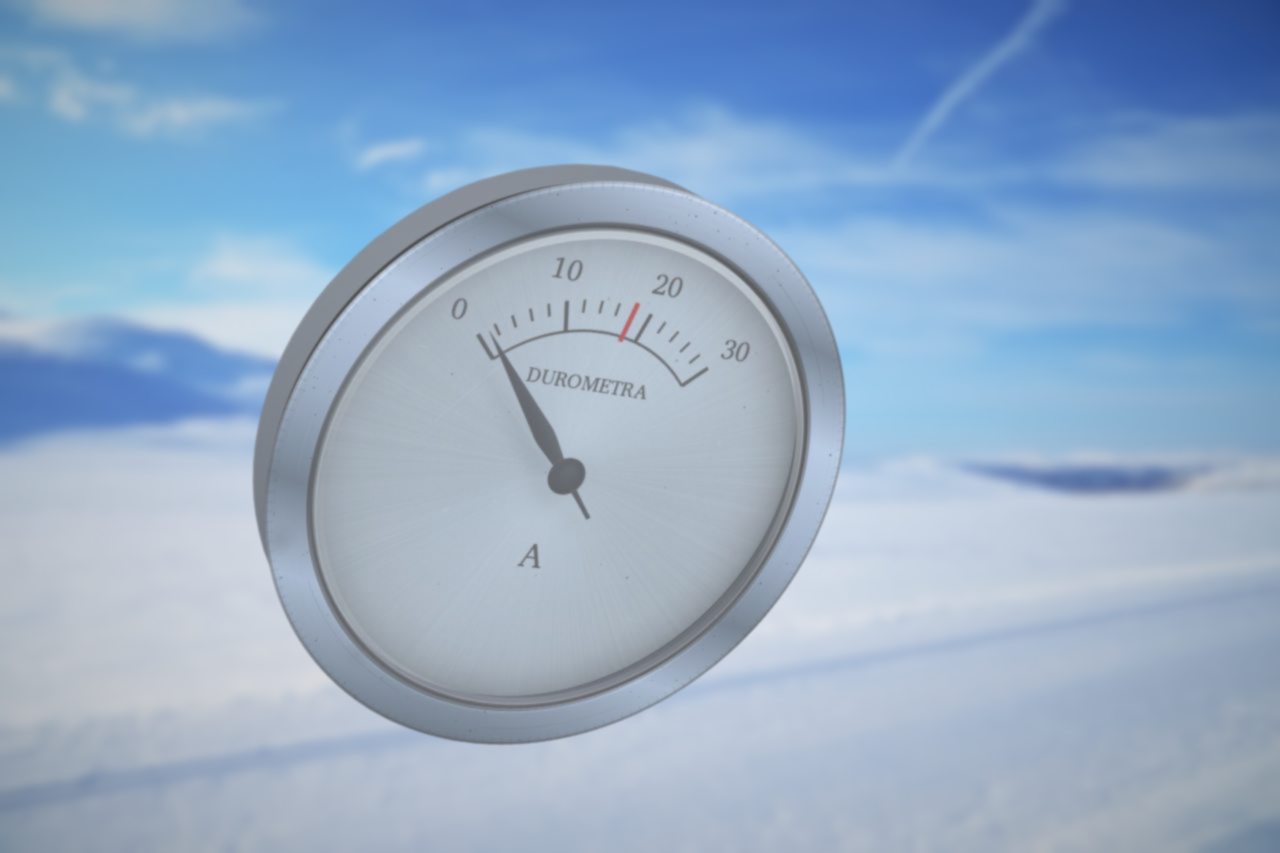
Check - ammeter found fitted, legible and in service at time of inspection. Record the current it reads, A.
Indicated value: 1 A
